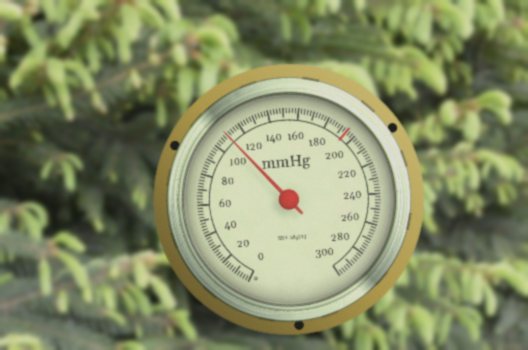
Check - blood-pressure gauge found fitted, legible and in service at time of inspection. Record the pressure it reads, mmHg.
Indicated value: 110 mmHg
